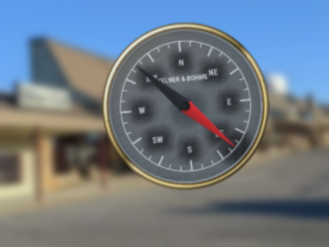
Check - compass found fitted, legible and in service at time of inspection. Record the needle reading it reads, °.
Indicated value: 135 °
